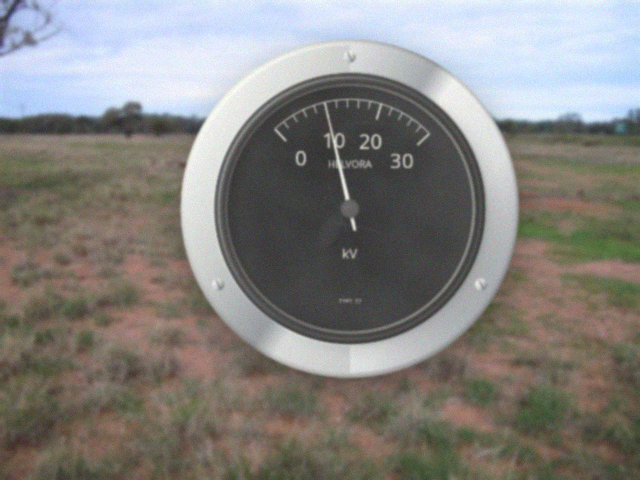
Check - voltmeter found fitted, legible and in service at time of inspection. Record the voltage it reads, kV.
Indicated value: 10 kV
